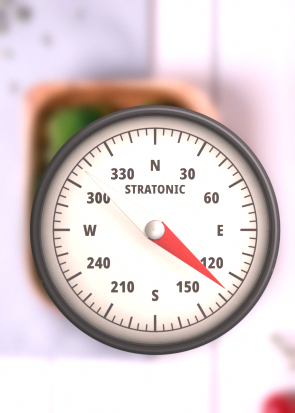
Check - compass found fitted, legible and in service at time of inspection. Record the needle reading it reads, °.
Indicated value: 130 °
